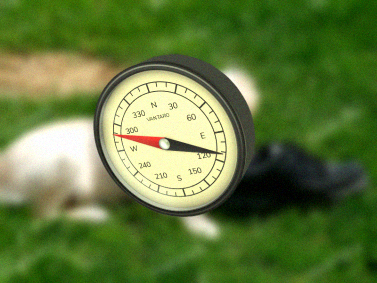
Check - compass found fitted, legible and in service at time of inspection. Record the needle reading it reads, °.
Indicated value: 290 °
